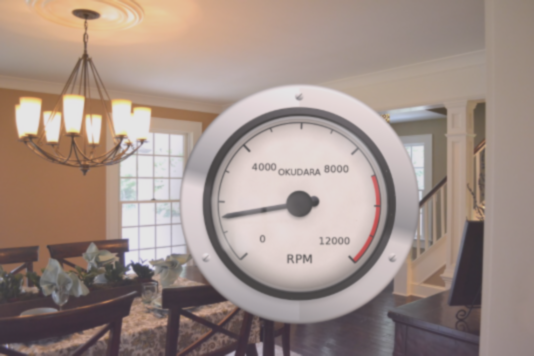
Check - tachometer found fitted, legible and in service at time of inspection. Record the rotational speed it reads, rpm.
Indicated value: 1500 rpm
